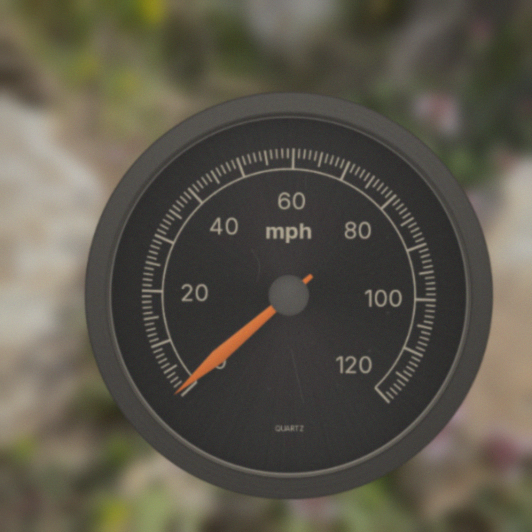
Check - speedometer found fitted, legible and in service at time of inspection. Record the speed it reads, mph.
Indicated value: 1 mph
